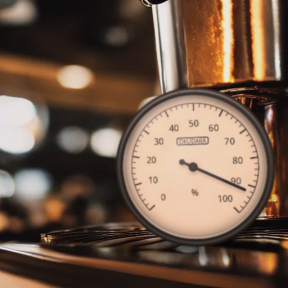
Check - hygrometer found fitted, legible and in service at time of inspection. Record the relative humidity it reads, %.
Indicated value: 92 %
